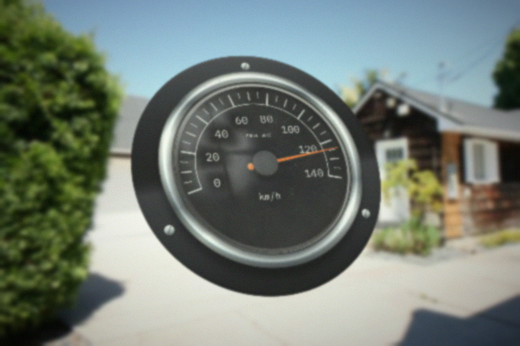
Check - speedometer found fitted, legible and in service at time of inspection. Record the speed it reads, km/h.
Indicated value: 125 km/h
